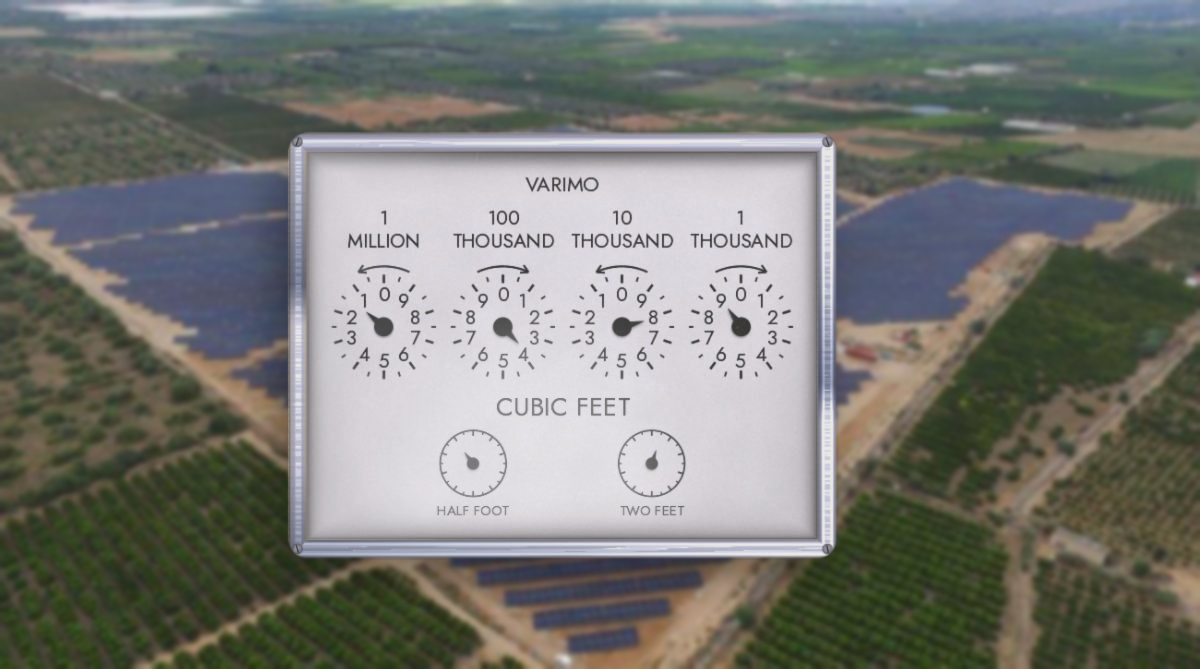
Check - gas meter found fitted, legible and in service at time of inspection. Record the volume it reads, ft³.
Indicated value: 137900 ft³
